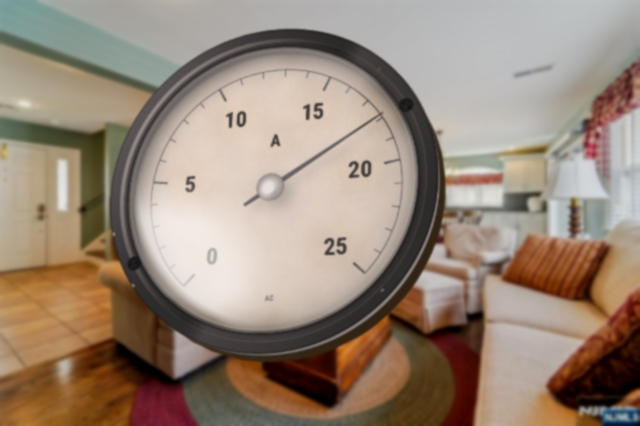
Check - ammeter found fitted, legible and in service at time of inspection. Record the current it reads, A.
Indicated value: 18 A
